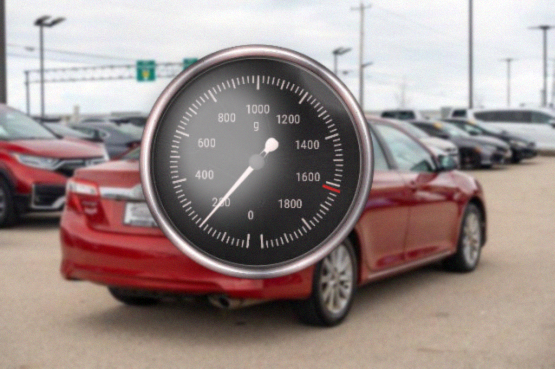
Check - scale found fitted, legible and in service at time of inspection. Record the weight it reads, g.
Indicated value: 200 g
